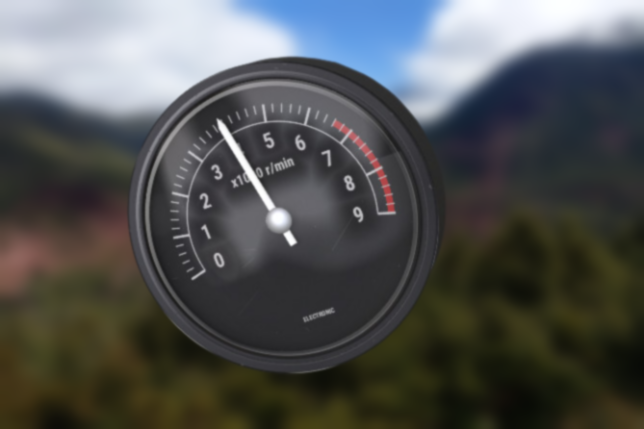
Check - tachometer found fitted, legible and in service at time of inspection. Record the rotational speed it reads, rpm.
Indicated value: 4000 rpm
